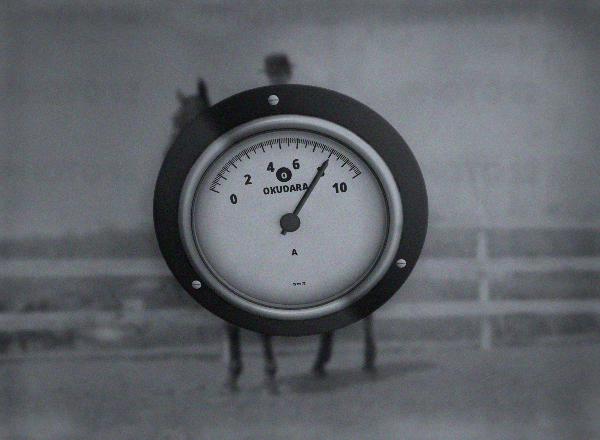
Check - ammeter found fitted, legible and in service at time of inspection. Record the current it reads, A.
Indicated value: 8 A
